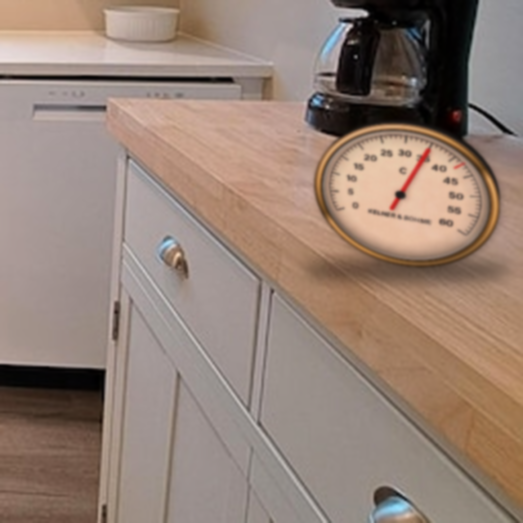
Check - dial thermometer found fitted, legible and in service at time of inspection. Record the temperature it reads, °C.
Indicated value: 35 °C
